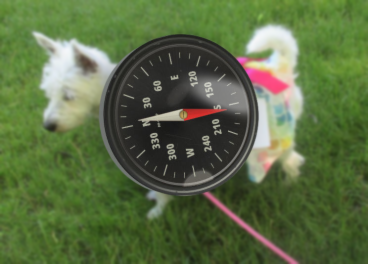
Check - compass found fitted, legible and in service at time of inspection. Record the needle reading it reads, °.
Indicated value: 185 °
